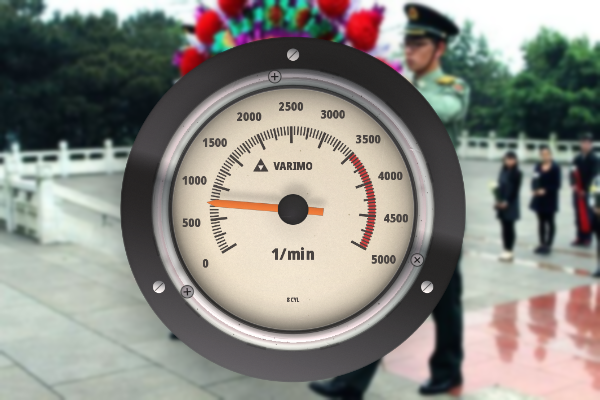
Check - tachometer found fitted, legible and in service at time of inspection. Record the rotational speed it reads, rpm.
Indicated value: 750 rpm
